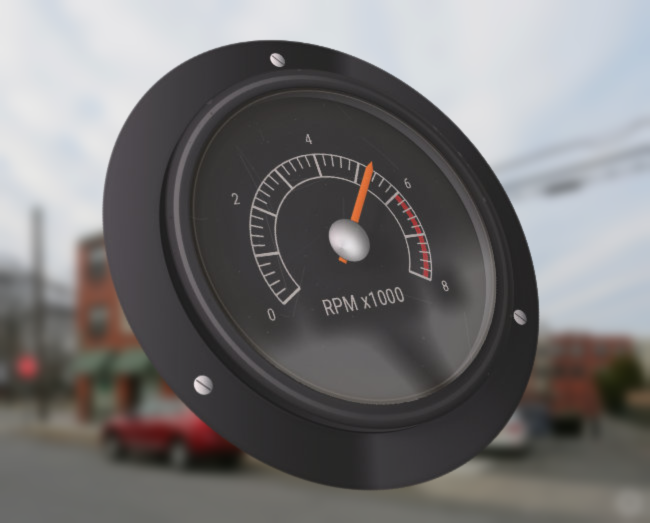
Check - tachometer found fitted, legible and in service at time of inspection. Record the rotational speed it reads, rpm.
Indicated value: 5200 rpm
